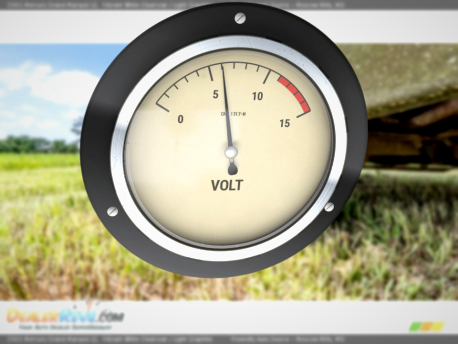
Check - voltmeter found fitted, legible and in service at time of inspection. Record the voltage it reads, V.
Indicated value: 6 V
